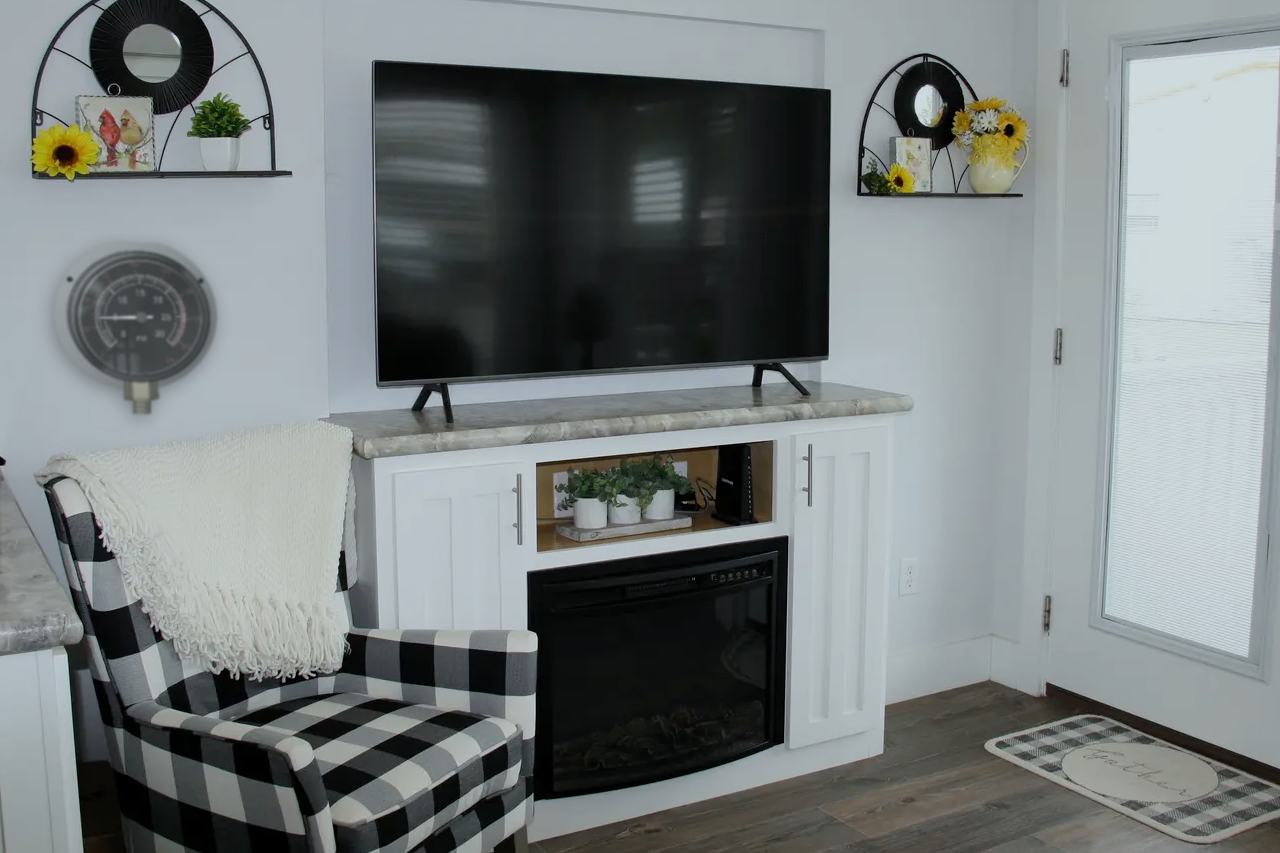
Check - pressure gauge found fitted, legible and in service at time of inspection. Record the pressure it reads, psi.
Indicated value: 5 psi
